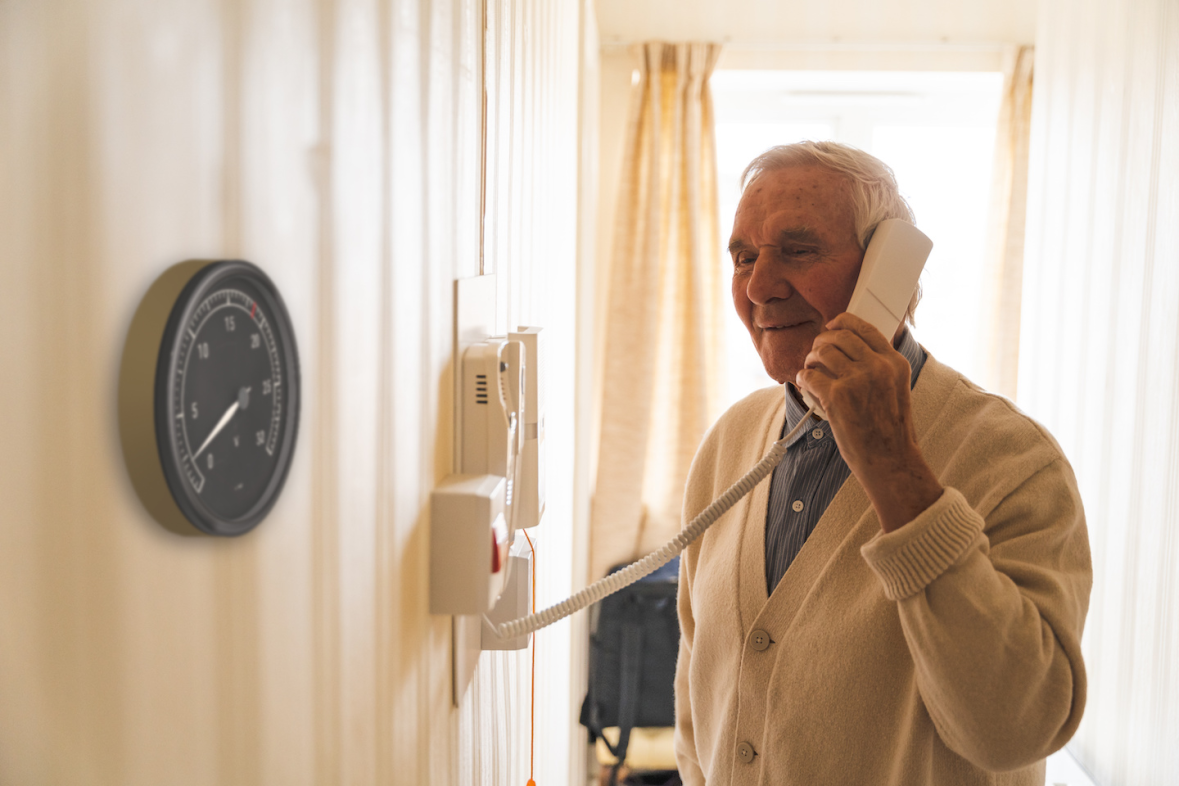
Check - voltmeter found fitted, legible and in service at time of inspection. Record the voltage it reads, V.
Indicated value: 2.5 V
